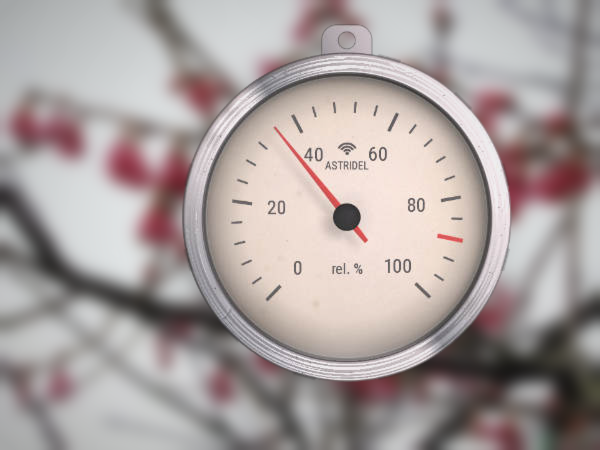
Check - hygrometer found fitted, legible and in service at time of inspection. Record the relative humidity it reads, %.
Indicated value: 36 %
